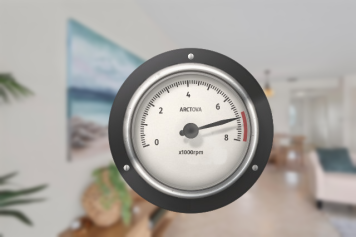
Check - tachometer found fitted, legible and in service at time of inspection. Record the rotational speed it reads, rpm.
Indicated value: 7000 rpm
